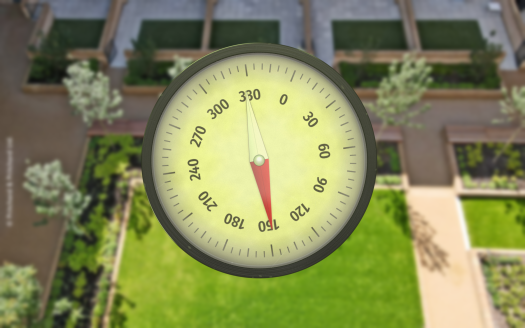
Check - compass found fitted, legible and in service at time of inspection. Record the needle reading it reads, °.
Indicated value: 147.5 °
